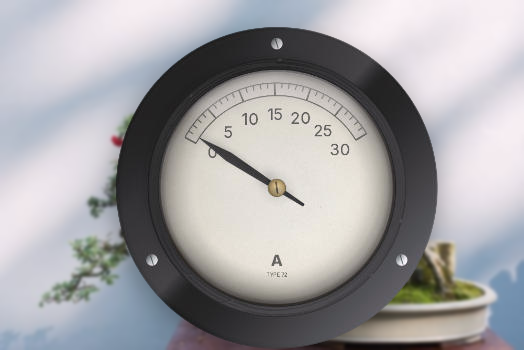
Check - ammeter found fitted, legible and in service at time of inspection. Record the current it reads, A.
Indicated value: 1 A
